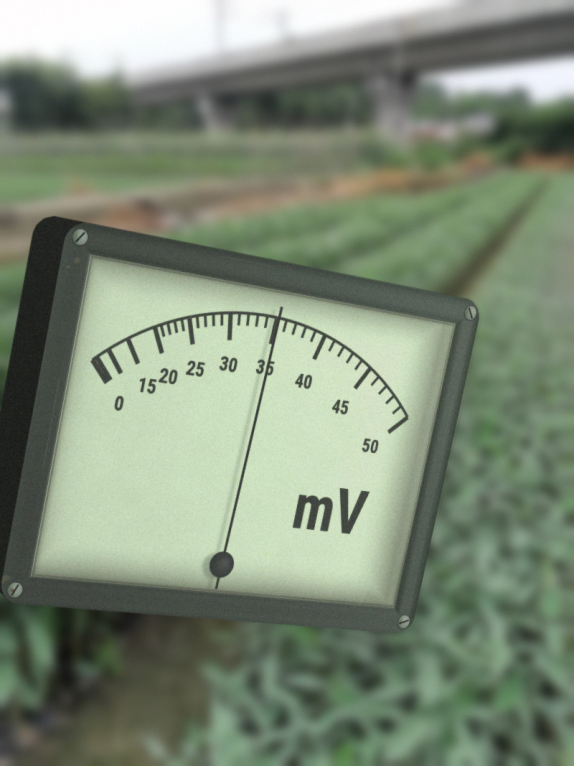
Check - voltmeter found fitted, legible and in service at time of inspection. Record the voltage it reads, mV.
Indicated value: 35 mV
